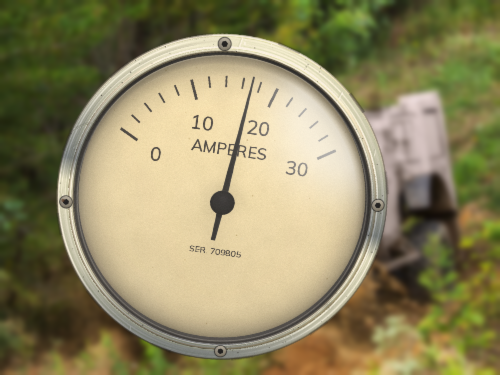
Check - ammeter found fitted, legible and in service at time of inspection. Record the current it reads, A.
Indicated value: 17 A
